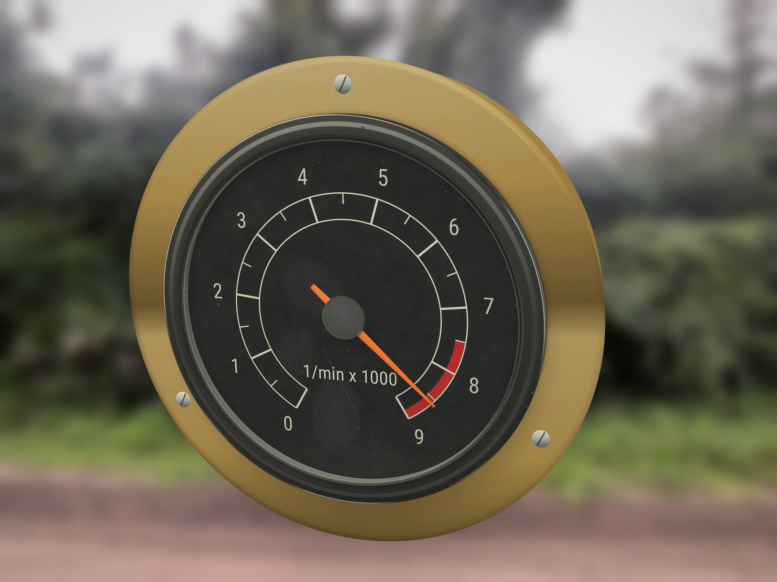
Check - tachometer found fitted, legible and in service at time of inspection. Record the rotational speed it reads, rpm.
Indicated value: 8500 rpm
